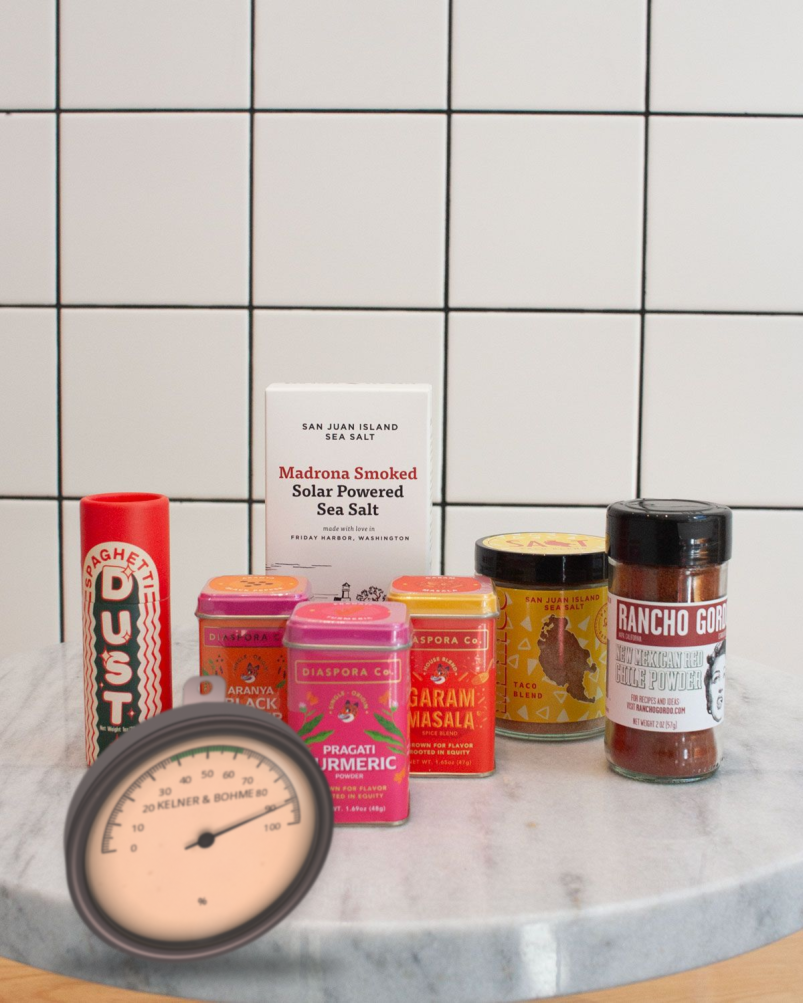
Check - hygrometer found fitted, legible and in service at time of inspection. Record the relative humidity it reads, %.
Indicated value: 90 %
